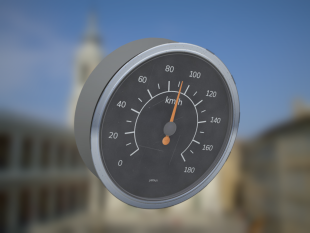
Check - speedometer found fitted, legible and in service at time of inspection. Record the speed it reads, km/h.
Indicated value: 90 km/h
